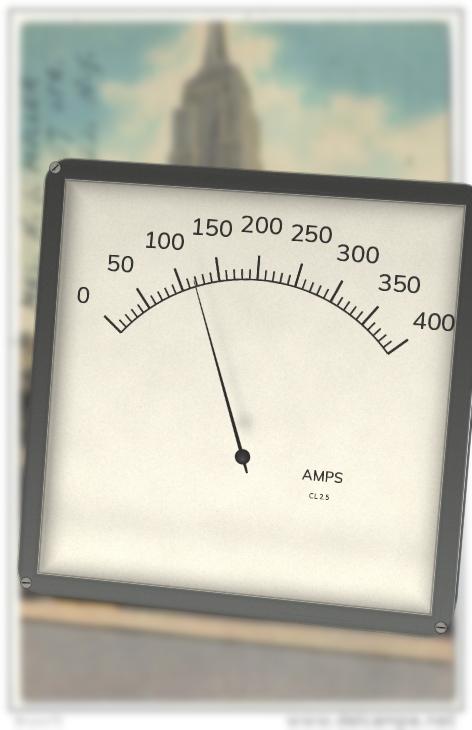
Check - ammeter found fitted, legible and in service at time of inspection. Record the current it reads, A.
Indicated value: 120 A
